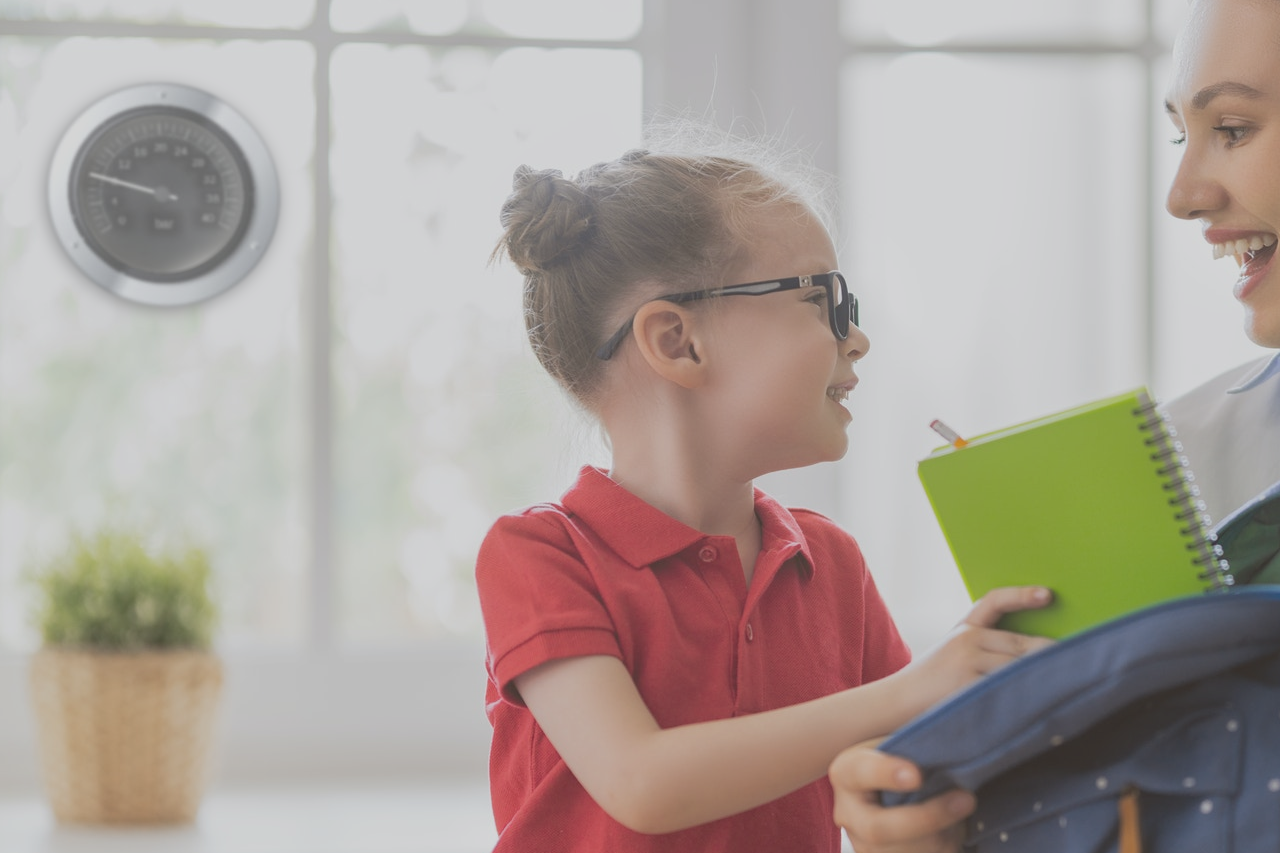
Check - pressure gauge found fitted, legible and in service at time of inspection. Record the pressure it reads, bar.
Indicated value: 8 bar
